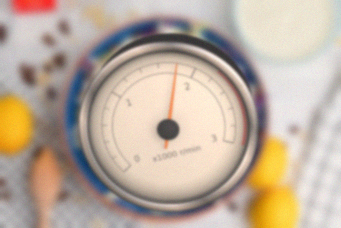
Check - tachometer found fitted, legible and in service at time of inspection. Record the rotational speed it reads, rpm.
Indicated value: 1800 rpm
